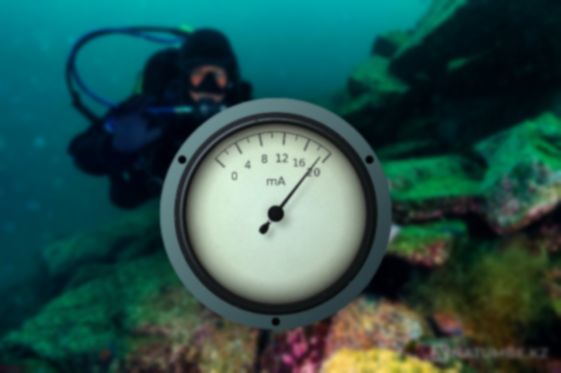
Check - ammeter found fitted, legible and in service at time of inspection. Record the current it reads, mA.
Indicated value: 19 mA
